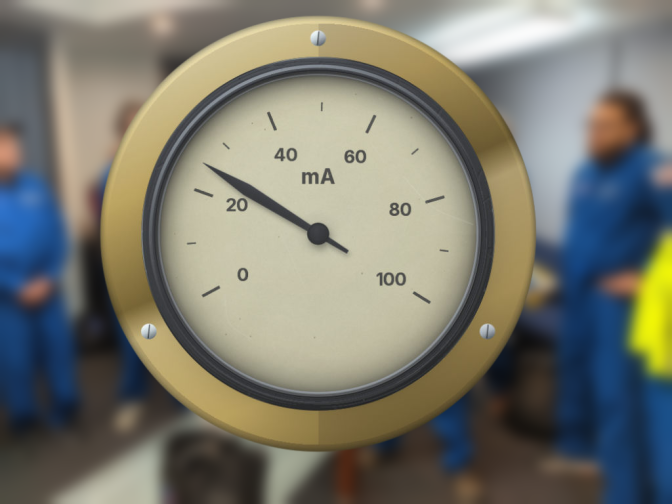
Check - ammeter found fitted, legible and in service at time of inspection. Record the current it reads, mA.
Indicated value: 25 mA
